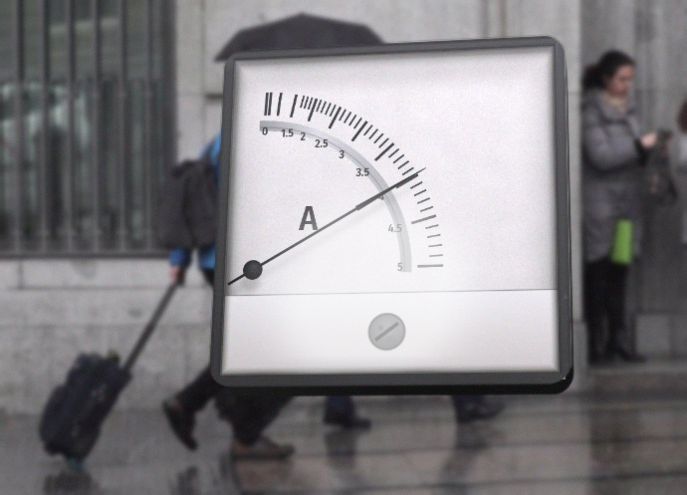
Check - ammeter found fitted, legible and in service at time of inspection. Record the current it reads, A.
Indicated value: 4 A
